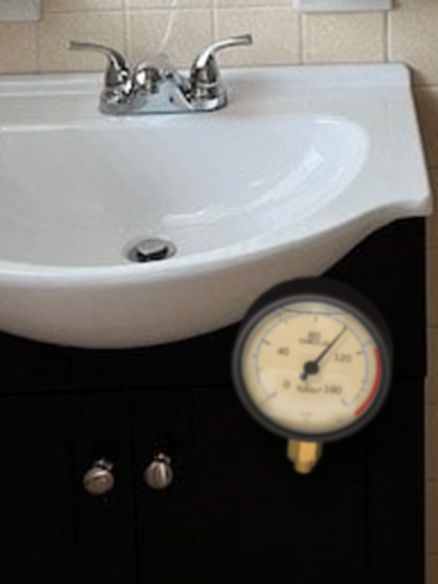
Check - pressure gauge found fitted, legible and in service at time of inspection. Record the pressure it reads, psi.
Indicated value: 100 psi
